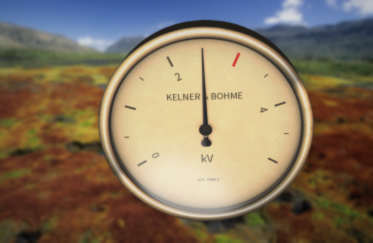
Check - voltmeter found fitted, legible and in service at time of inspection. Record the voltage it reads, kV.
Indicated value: 2.5 kV
